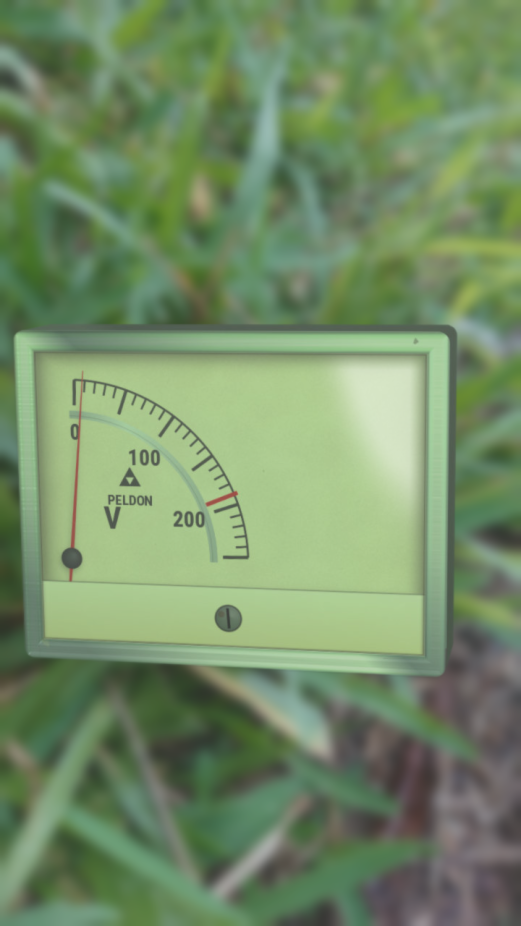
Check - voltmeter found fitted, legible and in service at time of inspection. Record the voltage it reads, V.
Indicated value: 10 V
